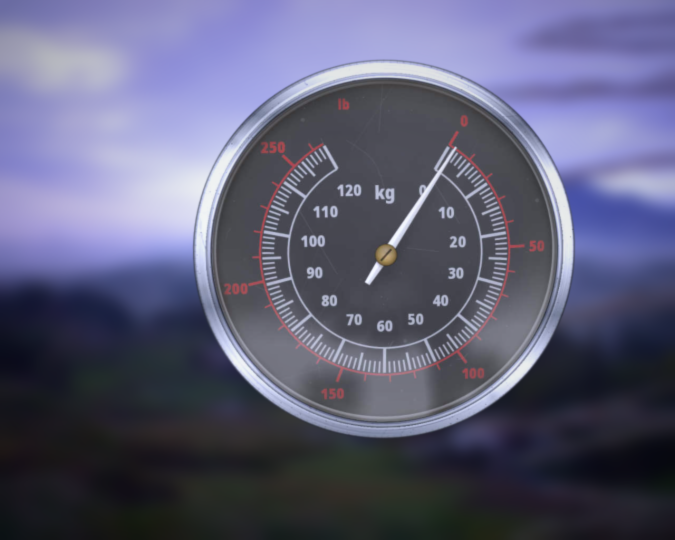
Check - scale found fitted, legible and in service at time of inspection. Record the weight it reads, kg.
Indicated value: 1 kg
